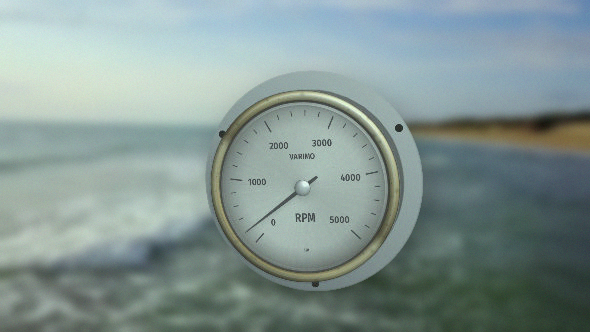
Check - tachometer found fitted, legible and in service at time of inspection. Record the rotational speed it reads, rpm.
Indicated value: 200 rpm
